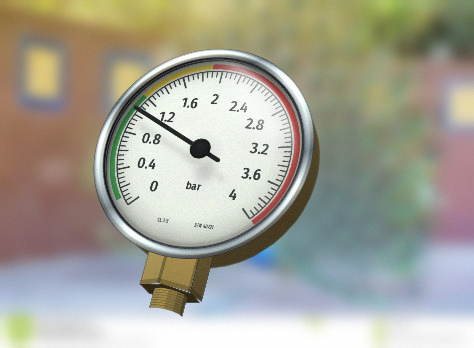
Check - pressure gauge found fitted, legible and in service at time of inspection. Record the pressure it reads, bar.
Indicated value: 1.05 bar
